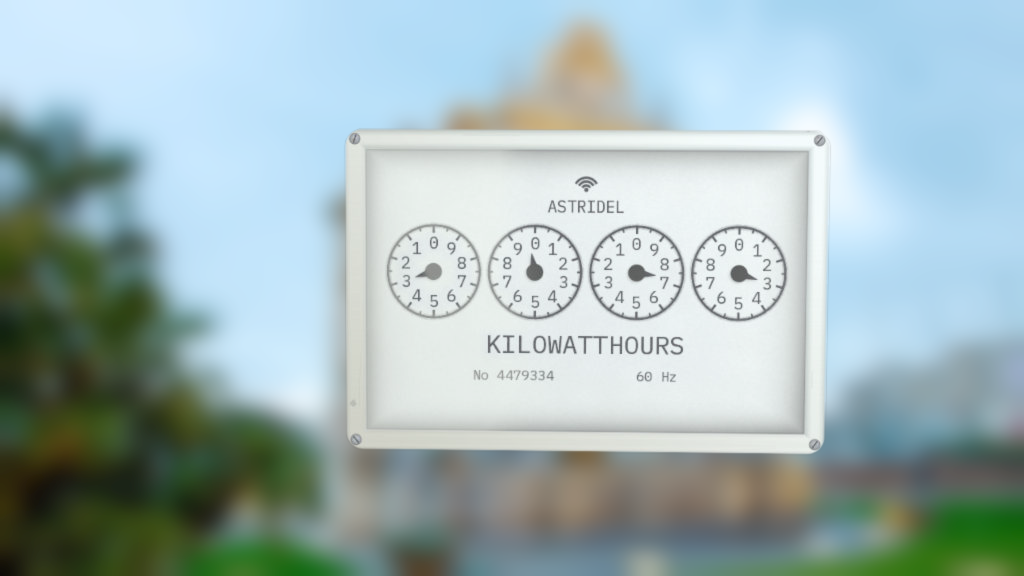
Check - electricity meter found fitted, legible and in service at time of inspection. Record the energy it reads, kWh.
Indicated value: 2973 kWh
